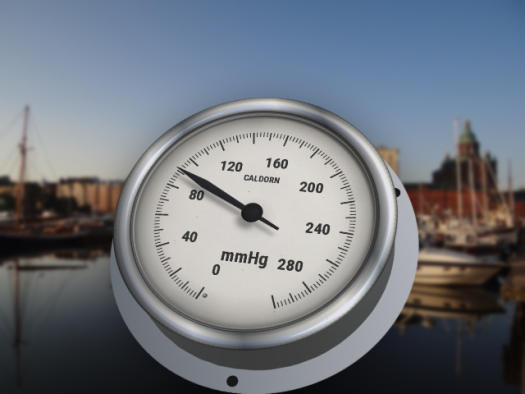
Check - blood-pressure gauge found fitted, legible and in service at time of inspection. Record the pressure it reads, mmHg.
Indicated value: 90 mmHg
